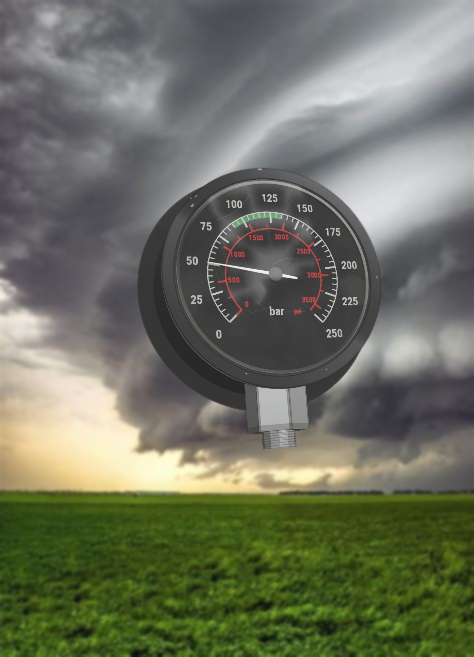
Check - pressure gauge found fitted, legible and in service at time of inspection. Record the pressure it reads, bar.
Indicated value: 50 bar
